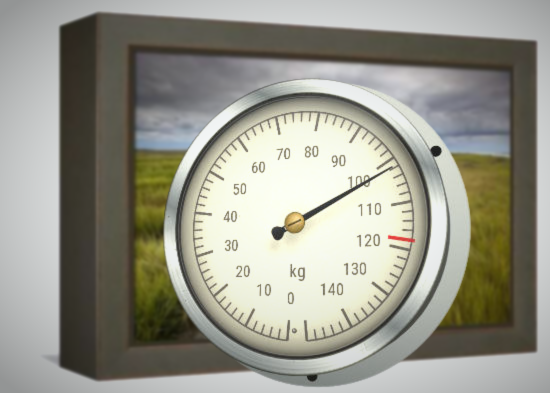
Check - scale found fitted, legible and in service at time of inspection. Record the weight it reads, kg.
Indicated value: 102 kg
